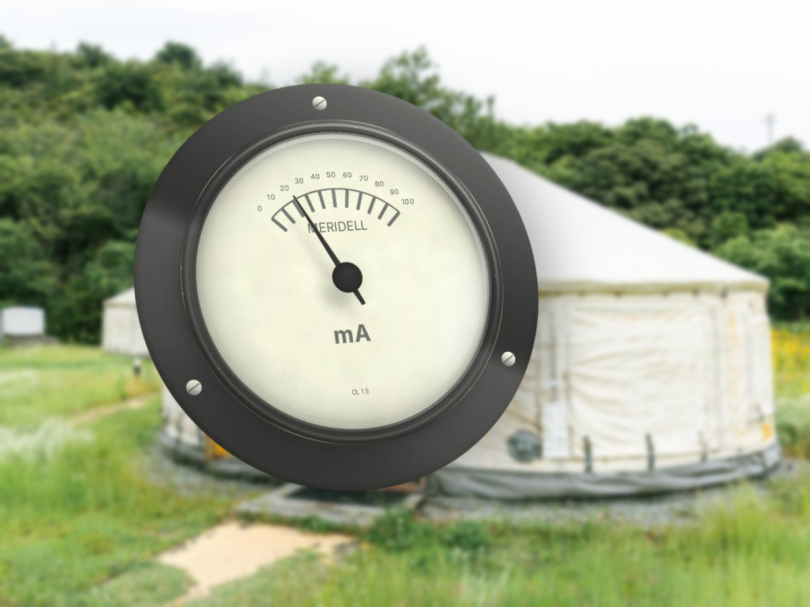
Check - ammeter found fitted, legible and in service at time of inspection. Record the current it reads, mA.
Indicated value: 20 mA
